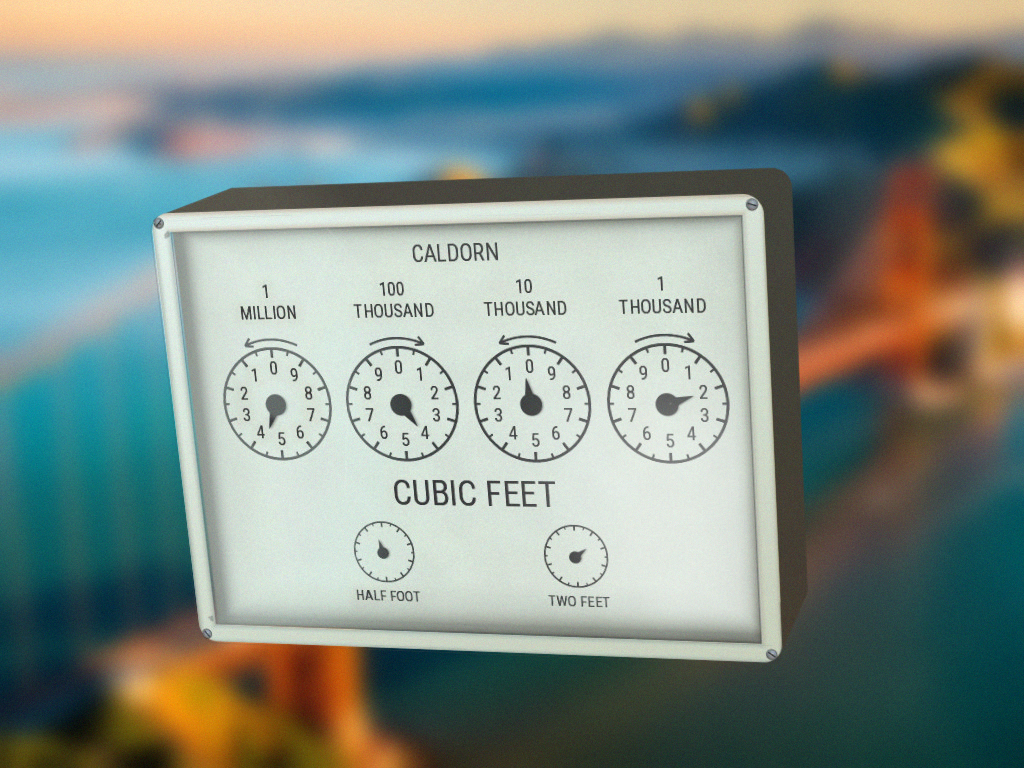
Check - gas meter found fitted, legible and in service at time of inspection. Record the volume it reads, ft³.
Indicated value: 440200 ft³
